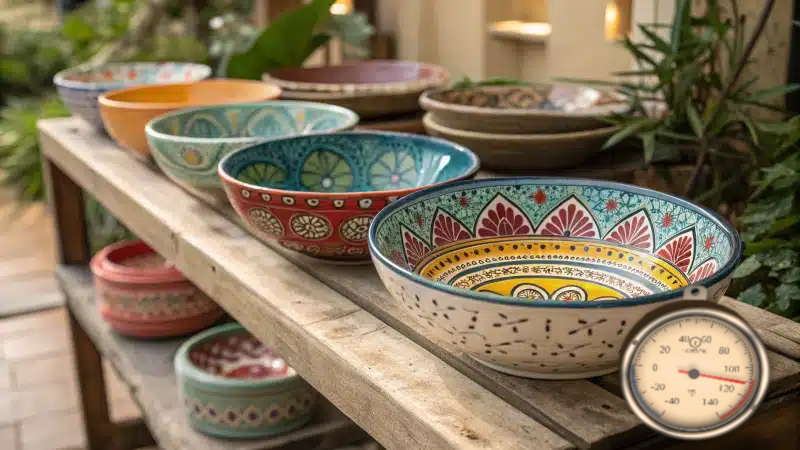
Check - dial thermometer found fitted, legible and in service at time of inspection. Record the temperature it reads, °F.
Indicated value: 110 °F
